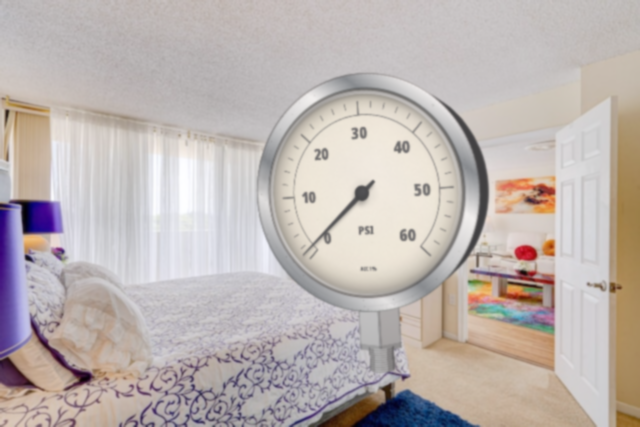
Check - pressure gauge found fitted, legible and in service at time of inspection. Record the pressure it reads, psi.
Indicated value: 1 psi
